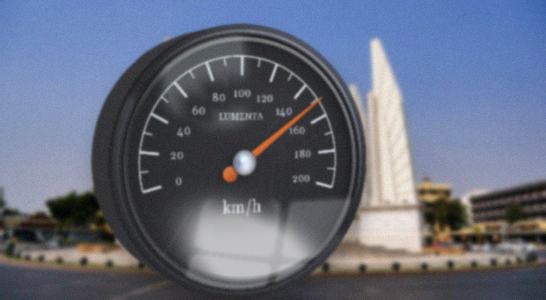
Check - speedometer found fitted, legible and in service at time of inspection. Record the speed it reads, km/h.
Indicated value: 150 km/h
